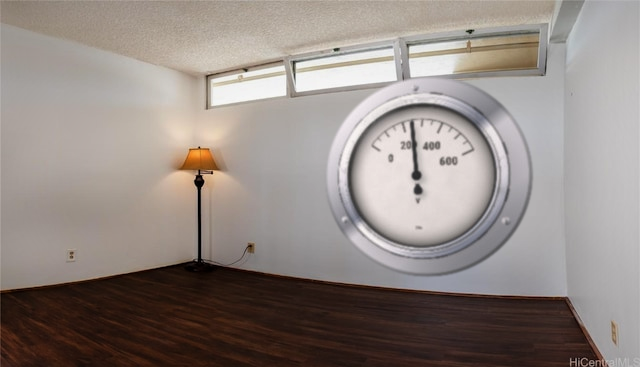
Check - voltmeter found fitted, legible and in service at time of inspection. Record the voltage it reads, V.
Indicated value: 250 V
